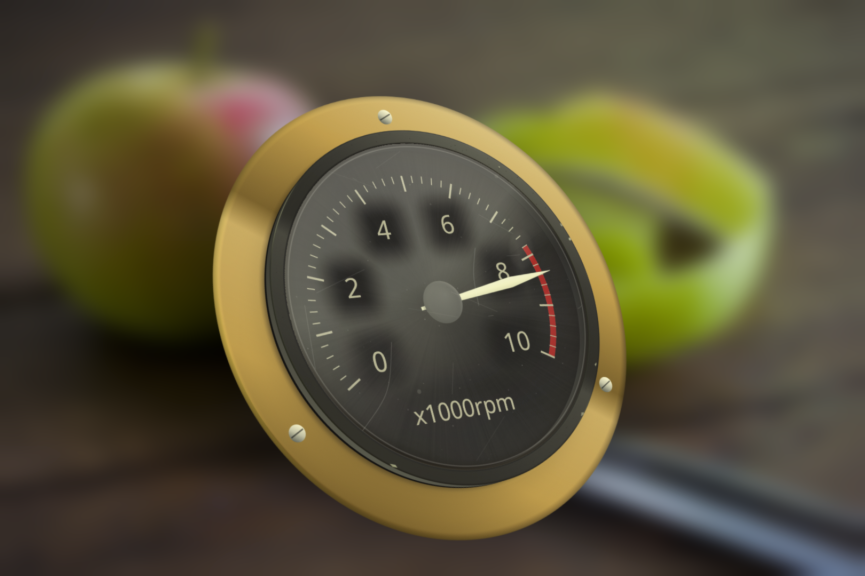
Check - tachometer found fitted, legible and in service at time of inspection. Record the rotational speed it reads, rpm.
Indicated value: 8400 rpm
